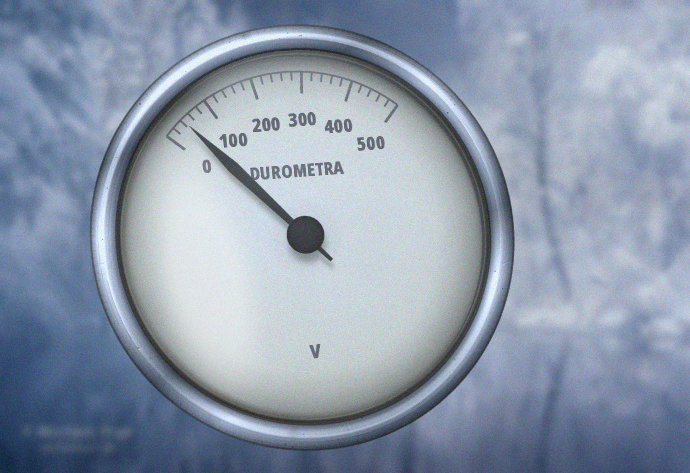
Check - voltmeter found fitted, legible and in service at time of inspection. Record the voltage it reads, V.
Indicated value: 40 V
